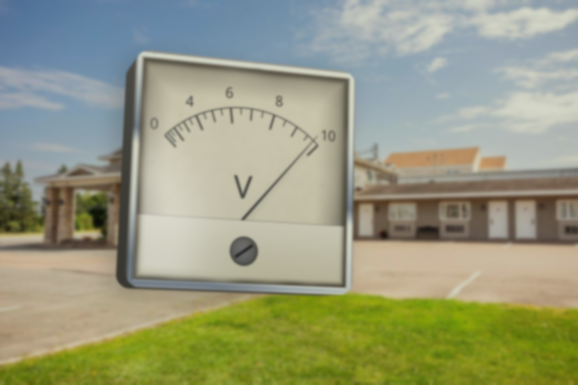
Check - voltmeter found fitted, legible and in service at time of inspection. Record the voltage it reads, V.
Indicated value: 9.75 V
